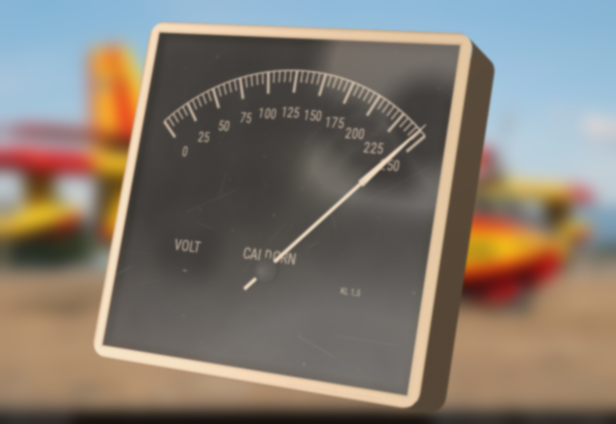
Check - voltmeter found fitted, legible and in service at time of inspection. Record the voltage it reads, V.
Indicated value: 245 V
